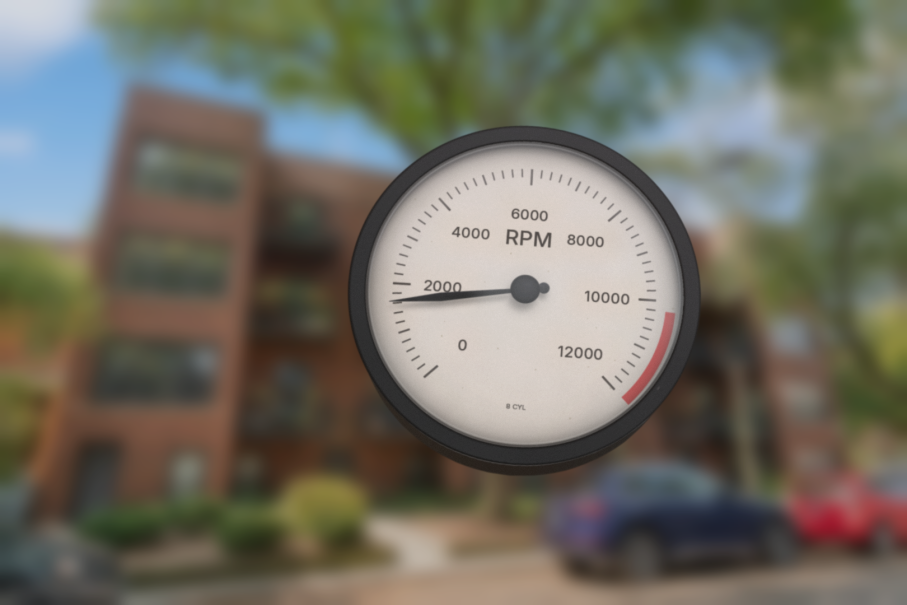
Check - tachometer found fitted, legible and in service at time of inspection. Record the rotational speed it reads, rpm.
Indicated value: 1600 rpm
